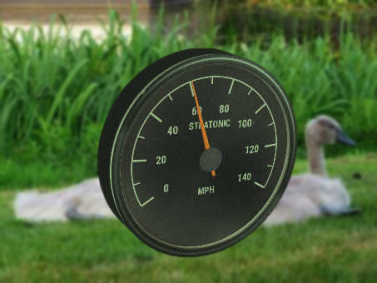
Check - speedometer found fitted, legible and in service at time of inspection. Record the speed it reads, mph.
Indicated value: 60 mph
